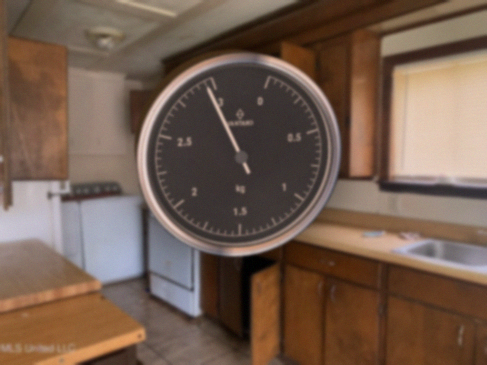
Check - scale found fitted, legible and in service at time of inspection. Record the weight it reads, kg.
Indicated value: 2.95 kg
